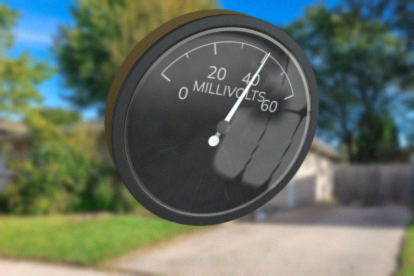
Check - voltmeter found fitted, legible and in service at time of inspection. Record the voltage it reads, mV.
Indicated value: 40 mV
